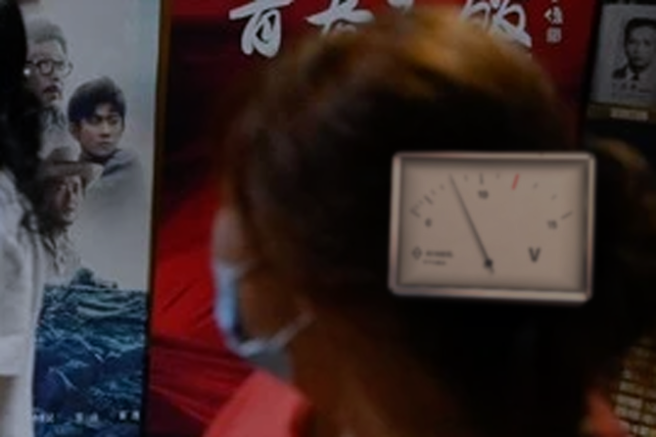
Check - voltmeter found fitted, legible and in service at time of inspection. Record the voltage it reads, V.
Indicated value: 8 V
